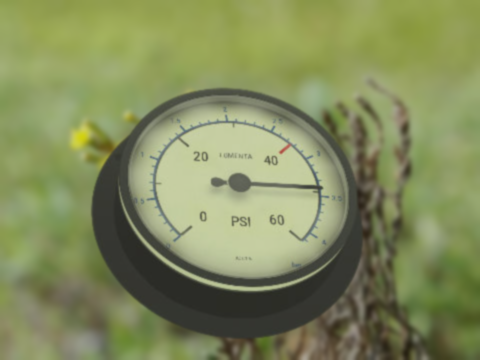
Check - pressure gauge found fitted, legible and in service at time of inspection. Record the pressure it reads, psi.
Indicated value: 50 psi
